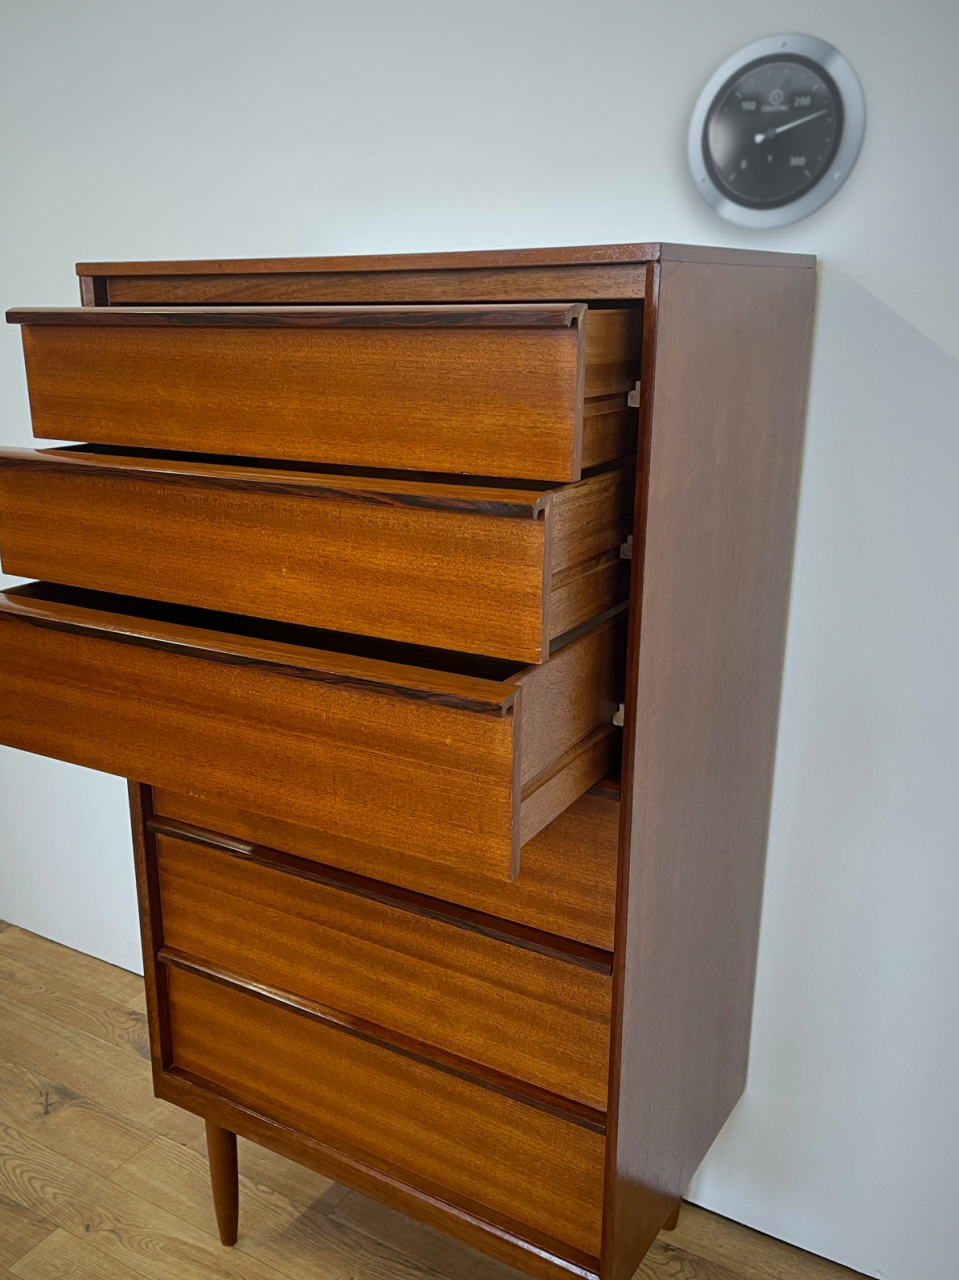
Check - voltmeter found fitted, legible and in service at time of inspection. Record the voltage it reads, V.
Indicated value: 230 V
